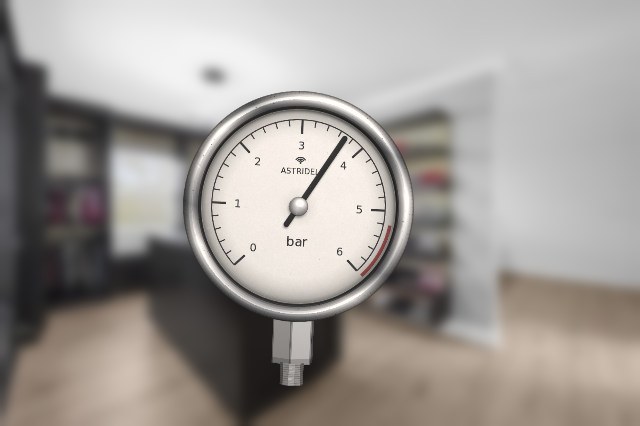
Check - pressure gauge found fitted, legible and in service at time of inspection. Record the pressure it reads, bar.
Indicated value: 3.7 bar
